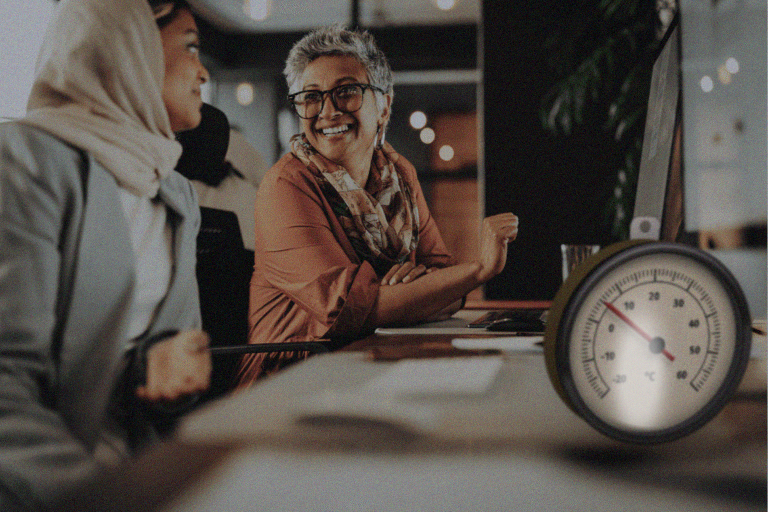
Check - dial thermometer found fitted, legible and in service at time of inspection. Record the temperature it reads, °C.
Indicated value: 5 °C
